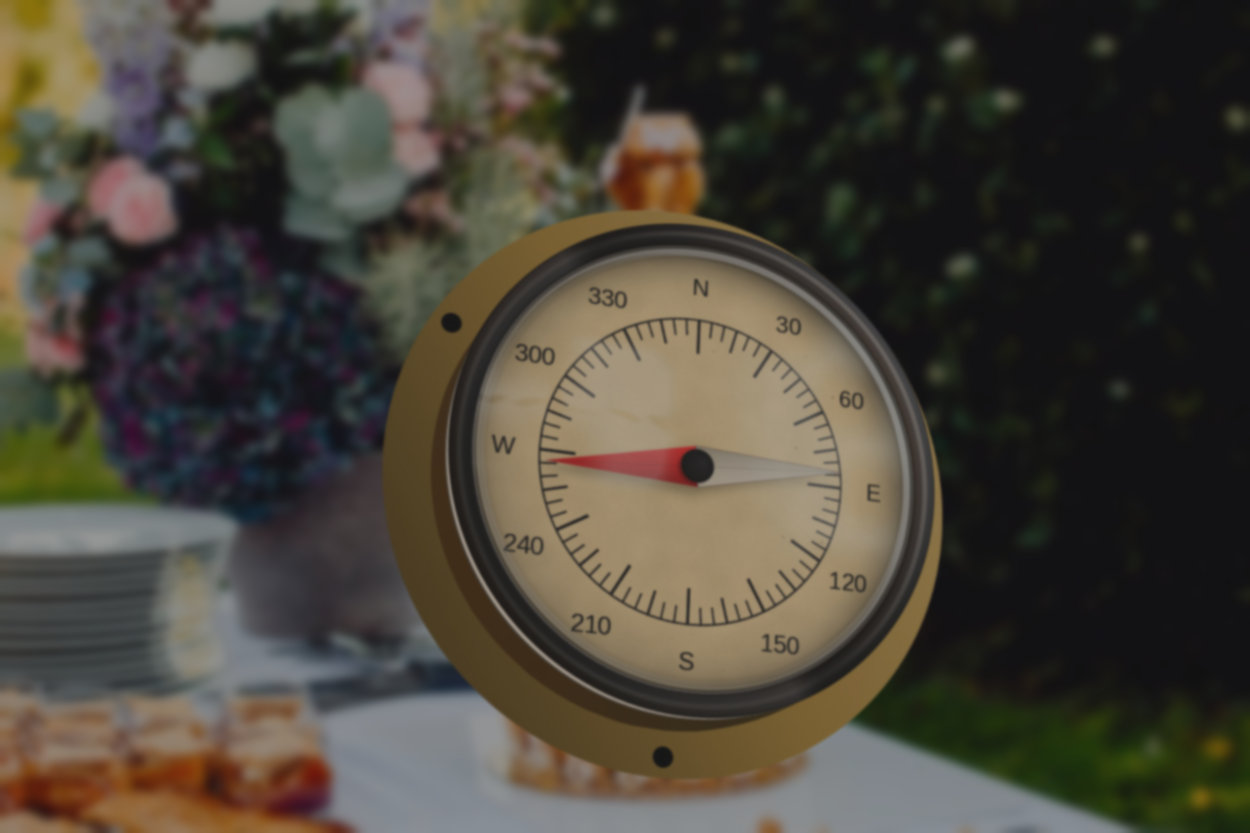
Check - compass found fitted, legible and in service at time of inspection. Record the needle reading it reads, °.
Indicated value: 265 °
